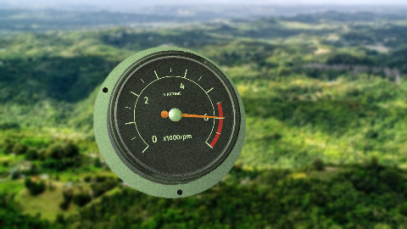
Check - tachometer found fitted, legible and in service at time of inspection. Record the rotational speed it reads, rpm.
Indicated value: 6000 rpm
